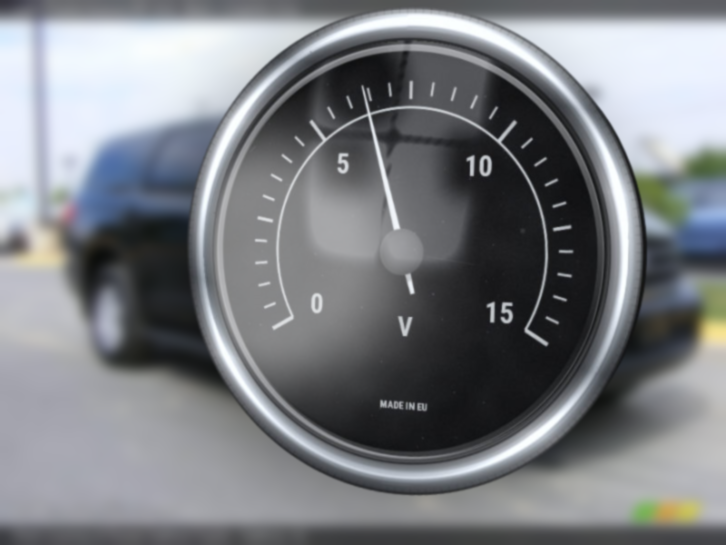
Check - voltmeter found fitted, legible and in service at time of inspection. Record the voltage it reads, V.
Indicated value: 6.5 V
